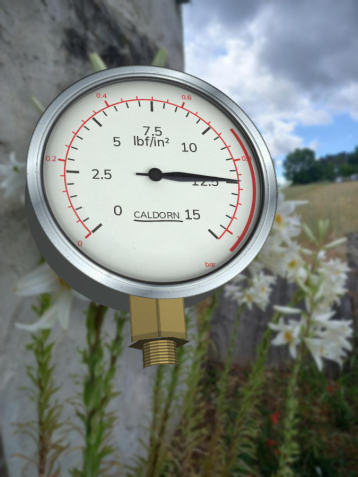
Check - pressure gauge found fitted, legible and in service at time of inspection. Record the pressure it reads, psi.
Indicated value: 12.5 psi
